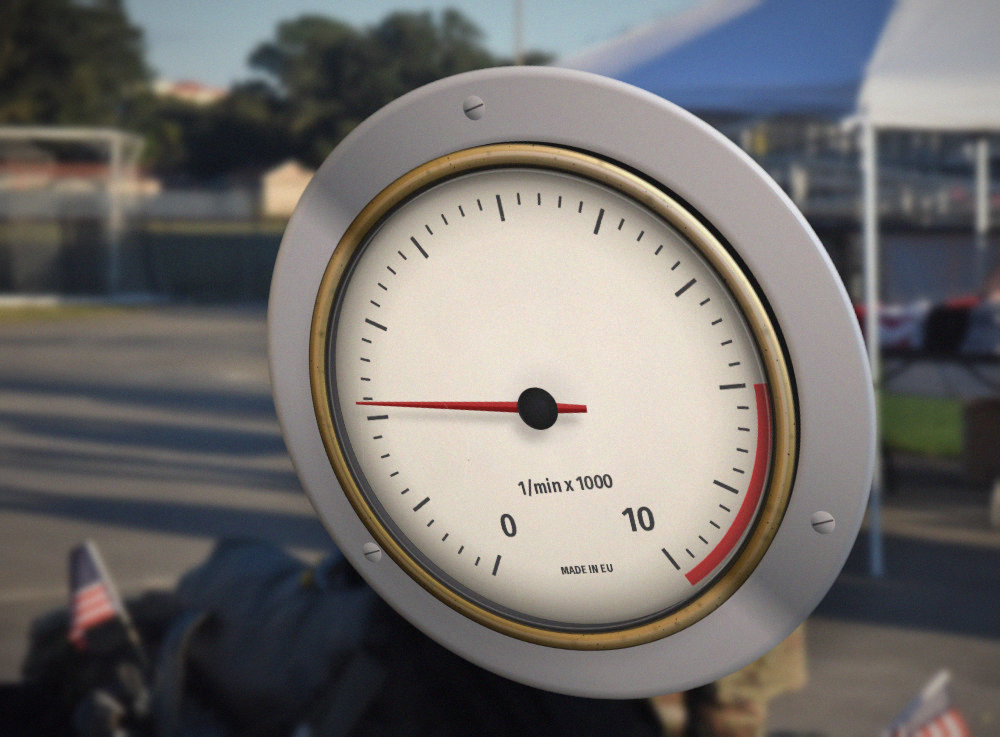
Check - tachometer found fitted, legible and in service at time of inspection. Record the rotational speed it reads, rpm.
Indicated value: 2200 rpm
